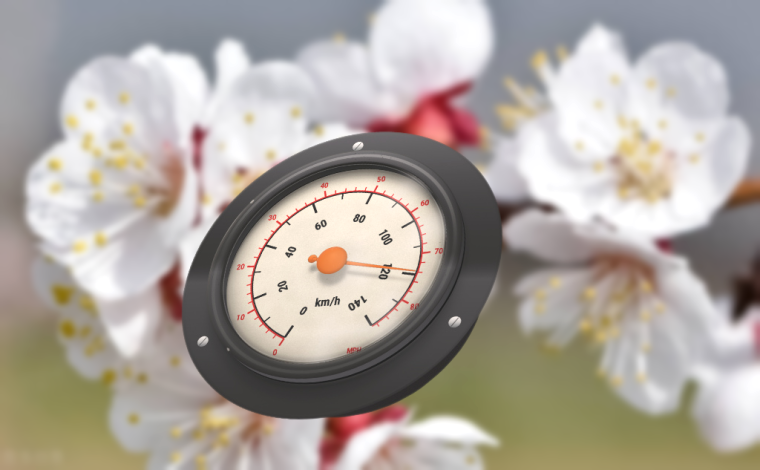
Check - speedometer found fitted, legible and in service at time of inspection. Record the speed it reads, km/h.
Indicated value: 120 km/h
